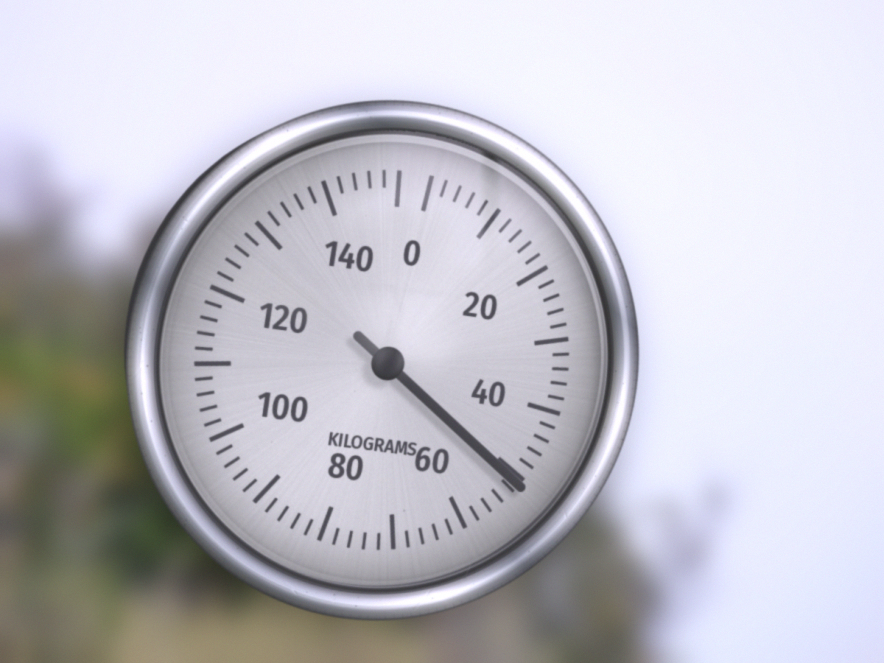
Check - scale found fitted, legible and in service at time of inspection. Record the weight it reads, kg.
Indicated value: 51 kg
